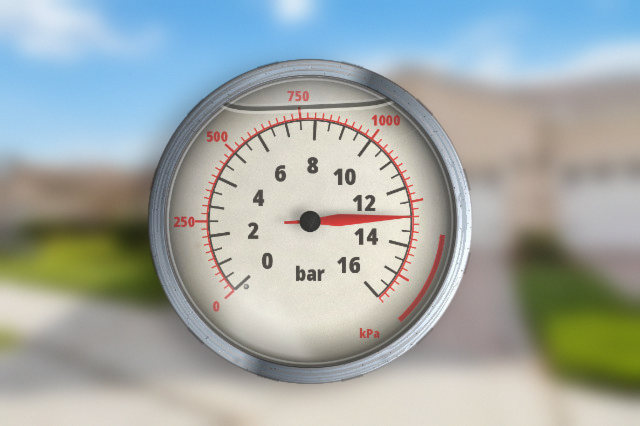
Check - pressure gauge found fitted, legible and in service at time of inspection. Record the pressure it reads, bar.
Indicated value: 13 bar
